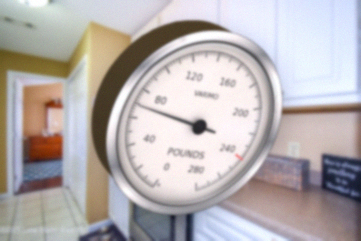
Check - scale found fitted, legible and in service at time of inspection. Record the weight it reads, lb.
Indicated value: 70 lb
